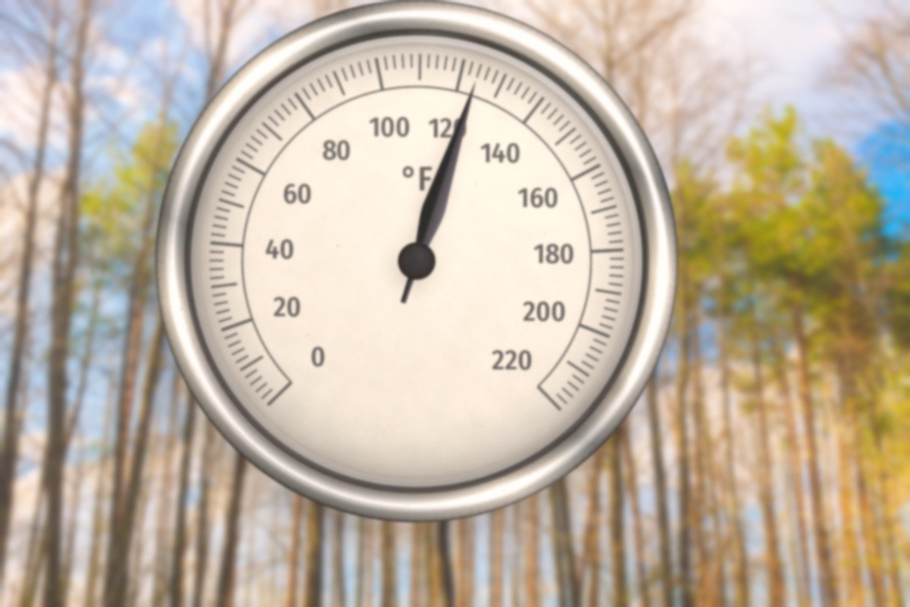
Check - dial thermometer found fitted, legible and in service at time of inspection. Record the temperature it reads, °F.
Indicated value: 124 °F
